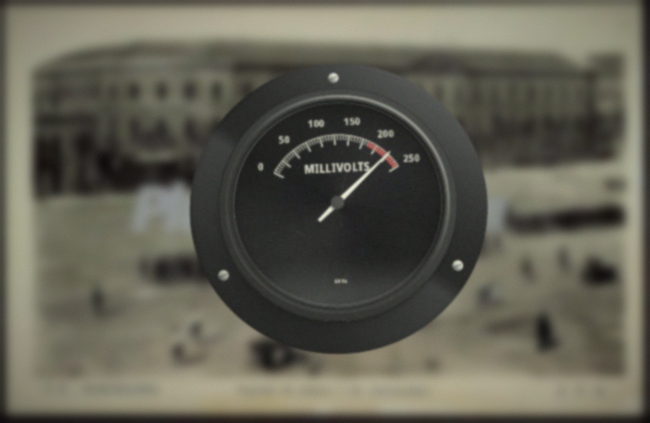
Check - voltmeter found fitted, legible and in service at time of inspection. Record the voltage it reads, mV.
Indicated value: 225 mV
